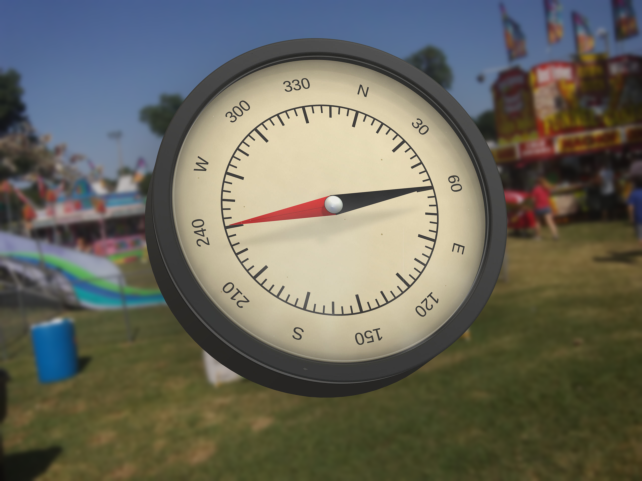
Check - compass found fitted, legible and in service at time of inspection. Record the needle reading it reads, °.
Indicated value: 240 °
